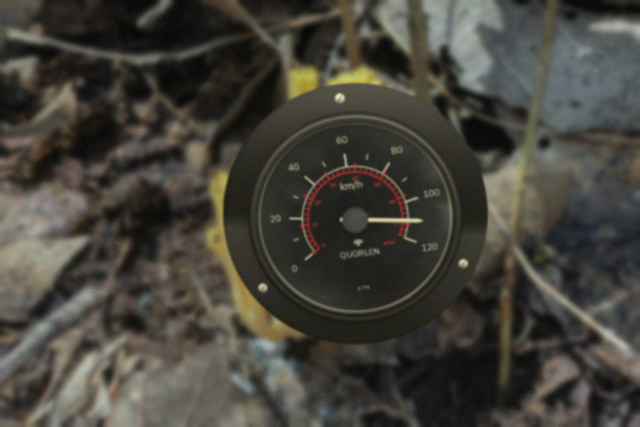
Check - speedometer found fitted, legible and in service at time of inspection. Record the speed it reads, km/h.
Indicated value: 110 km/h
